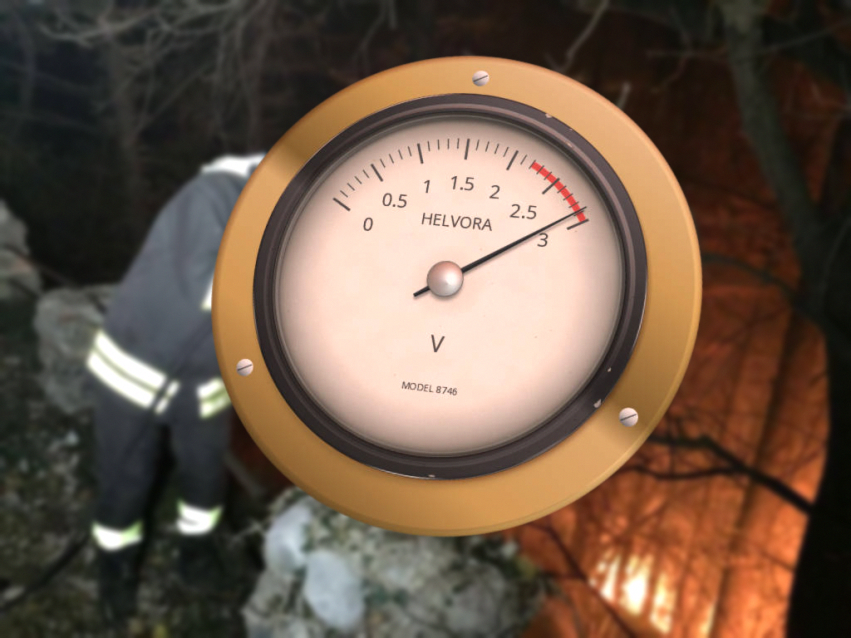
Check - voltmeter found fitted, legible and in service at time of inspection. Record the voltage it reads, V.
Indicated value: 2.9 V
